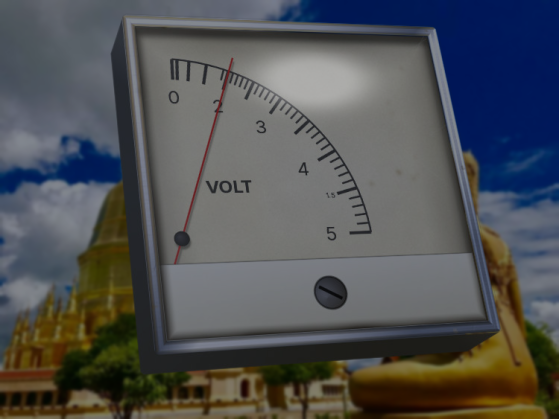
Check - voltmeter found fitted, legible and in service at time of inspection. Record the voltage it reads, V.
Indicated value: 2 V
